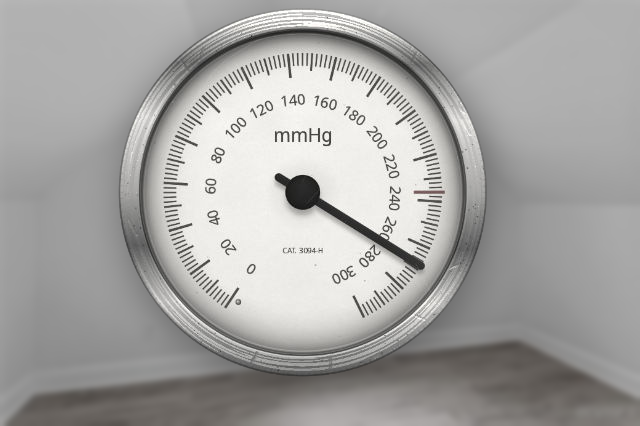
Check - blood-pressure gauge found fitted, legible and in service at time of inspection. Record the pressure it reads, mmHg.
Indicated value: 268 mmHg
